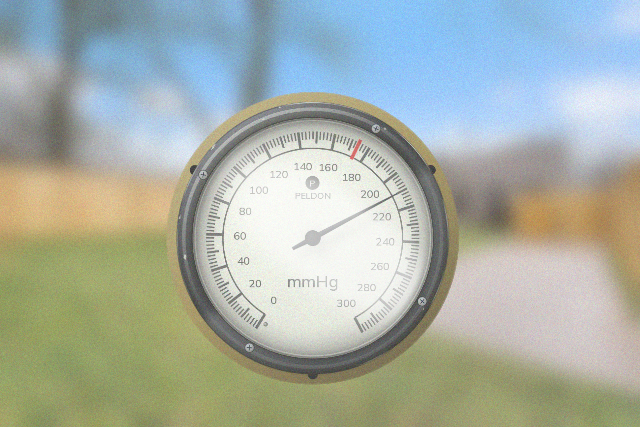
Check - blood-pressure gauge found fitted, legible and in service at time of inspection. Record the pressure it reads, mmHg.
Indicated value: 210 mmHg
